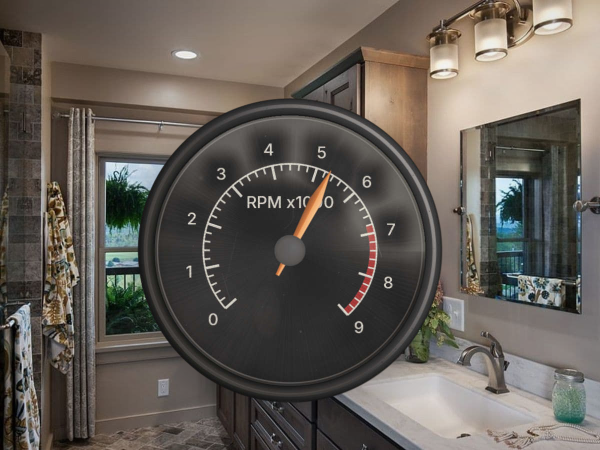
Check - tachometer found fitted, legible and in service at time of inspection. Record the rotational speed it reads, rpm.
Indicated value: 5300 rpm
